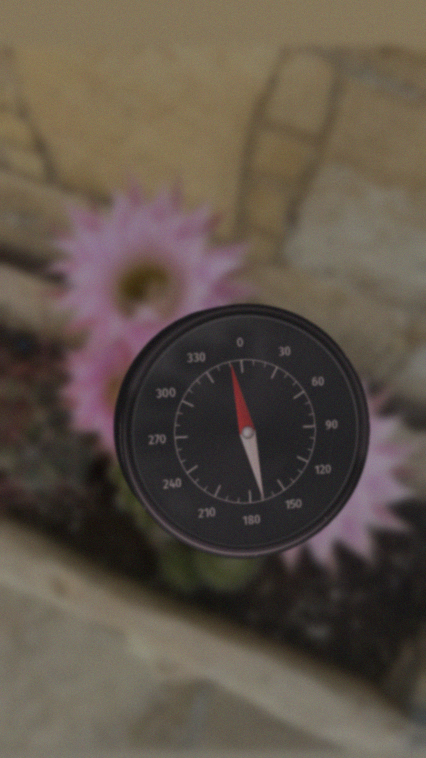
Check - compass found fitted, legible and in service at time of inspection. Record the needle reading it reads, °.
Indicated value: 350 °
